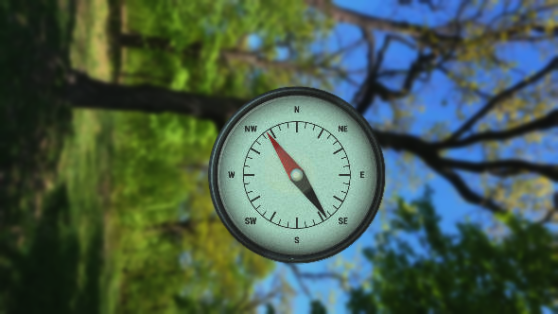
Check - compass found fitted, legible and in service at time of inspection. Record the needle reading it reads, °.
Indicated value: 325 °
